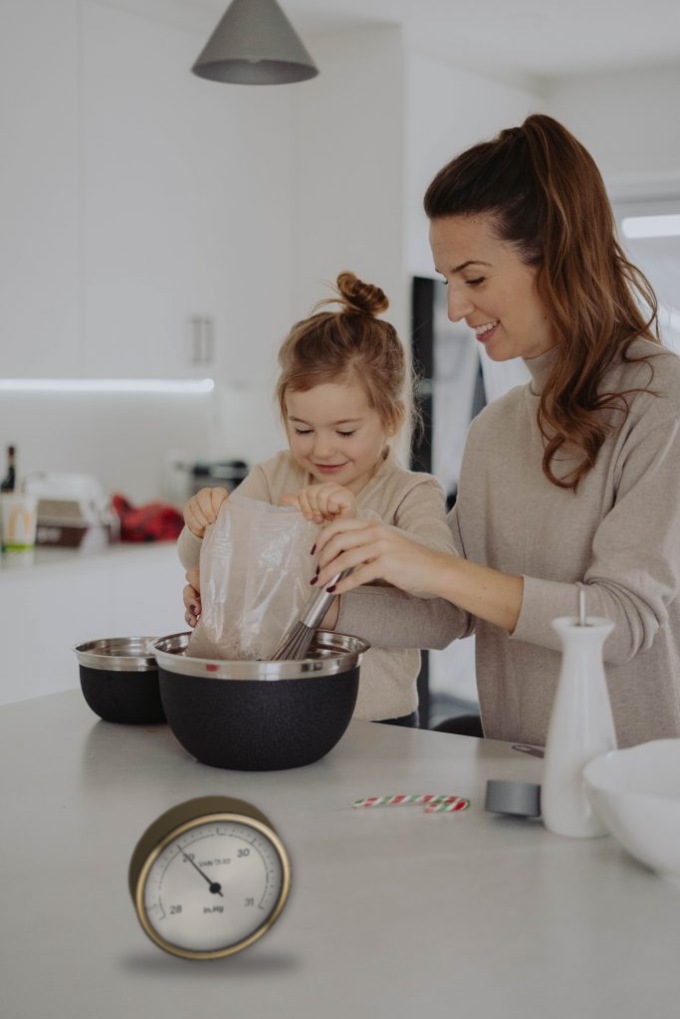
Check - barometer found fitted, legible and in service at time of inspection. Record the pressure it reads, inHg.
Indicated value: 29 inHg
